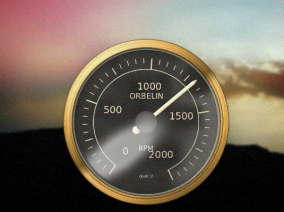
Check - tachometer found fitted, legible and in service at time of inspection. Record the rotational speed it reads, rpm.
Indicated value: 1300 rpm
